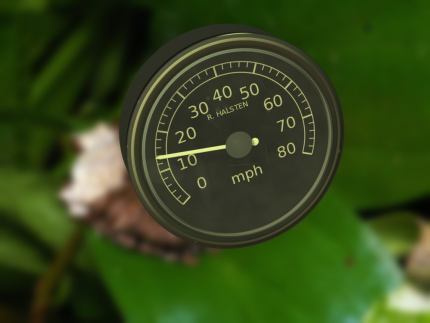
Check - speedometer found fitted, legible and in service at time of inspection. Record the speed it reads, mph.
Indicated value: 14 mph
